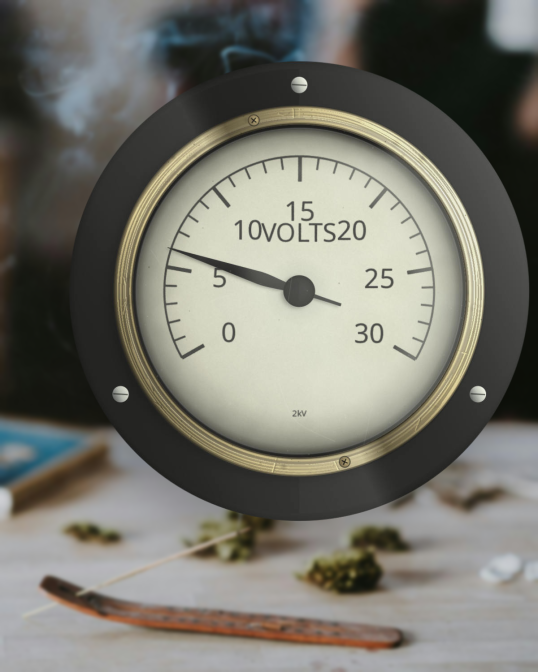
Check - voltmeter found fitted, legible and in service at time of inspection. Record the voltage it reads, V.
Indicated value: 6 V
